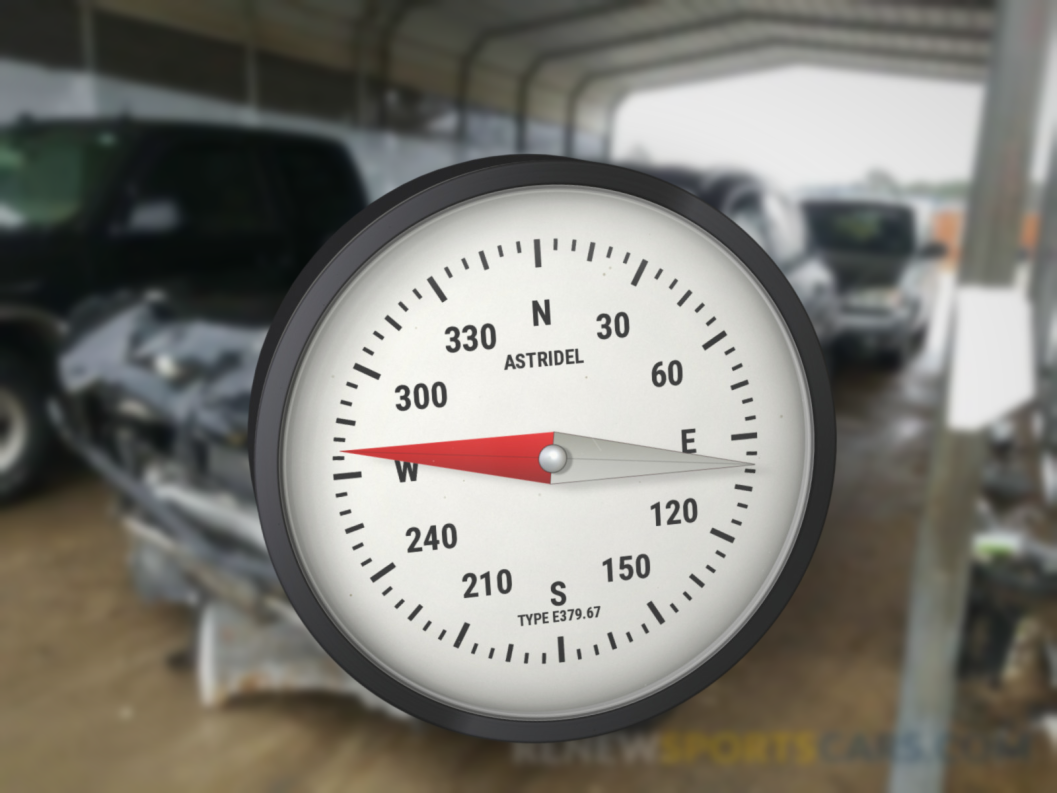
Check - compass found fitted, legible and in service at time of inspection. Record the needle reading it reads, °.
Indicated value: 277.5 °
